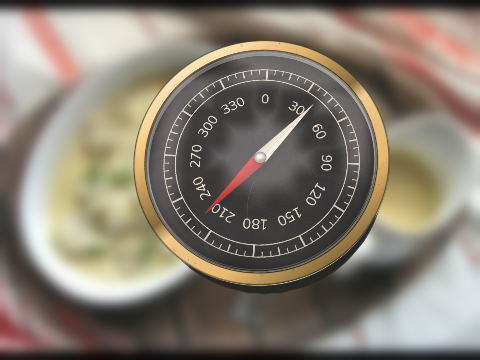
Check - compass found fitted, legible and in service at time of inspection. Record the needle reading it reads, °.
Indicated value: 220 °
